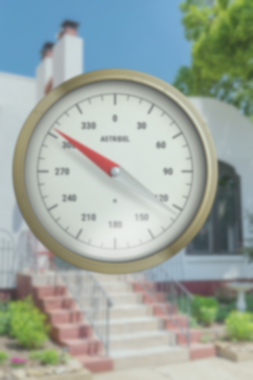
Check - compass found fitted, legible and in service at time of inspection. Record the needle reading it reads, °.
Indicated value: 305 °
